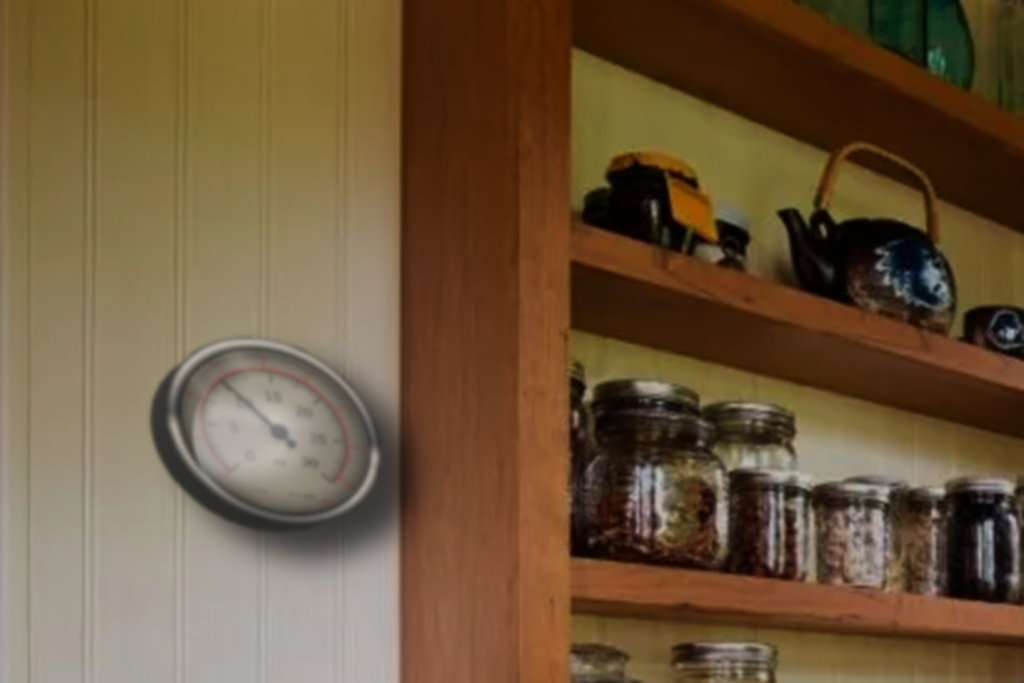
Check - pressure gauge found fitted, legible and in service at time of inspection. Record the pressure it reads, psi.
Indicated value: 10 psi
